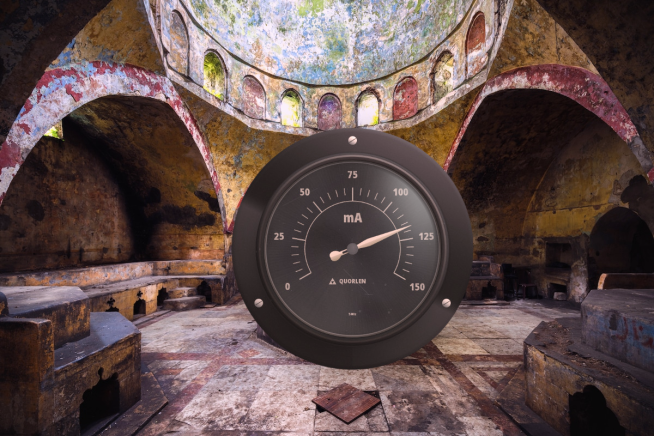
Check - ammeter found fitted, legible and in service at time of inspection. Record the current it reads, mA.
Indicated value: 117.5 mA
